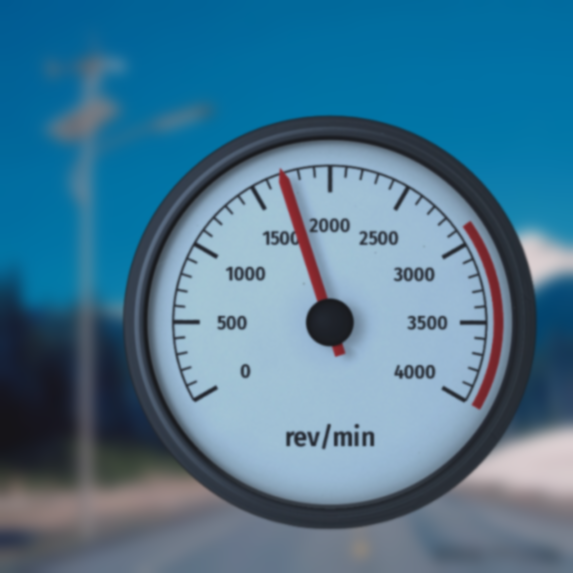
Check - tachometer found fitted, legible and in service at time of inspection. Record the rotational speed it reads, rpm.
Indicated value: 1700 rpm
